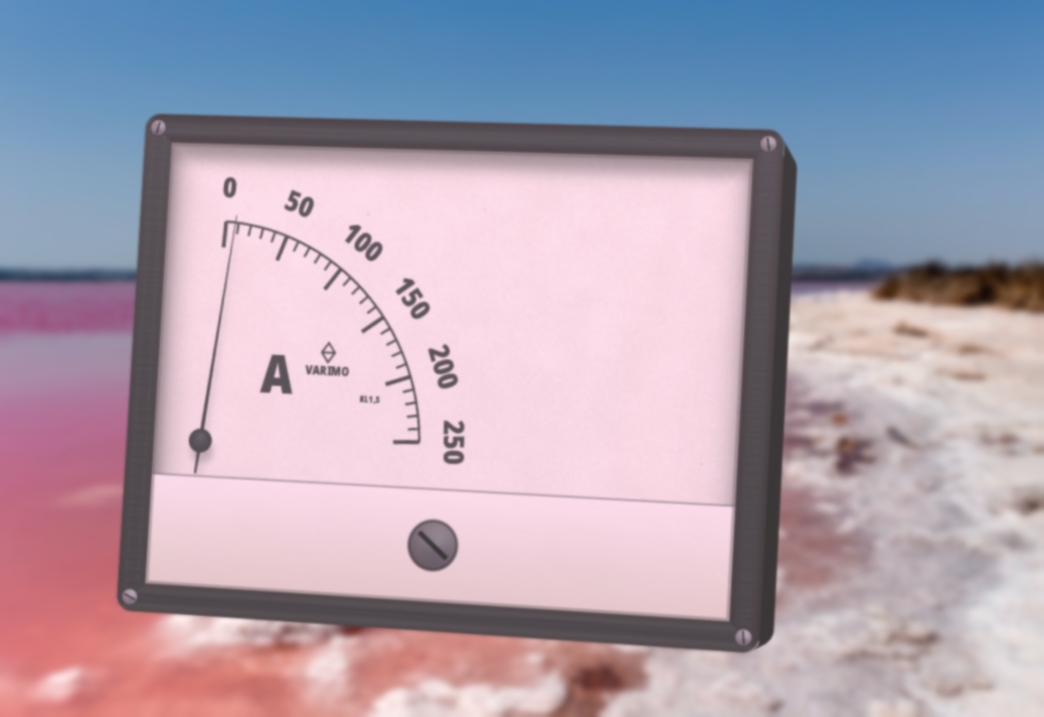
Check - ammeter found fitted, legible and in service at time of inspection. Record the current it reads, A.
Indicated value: 10 A
